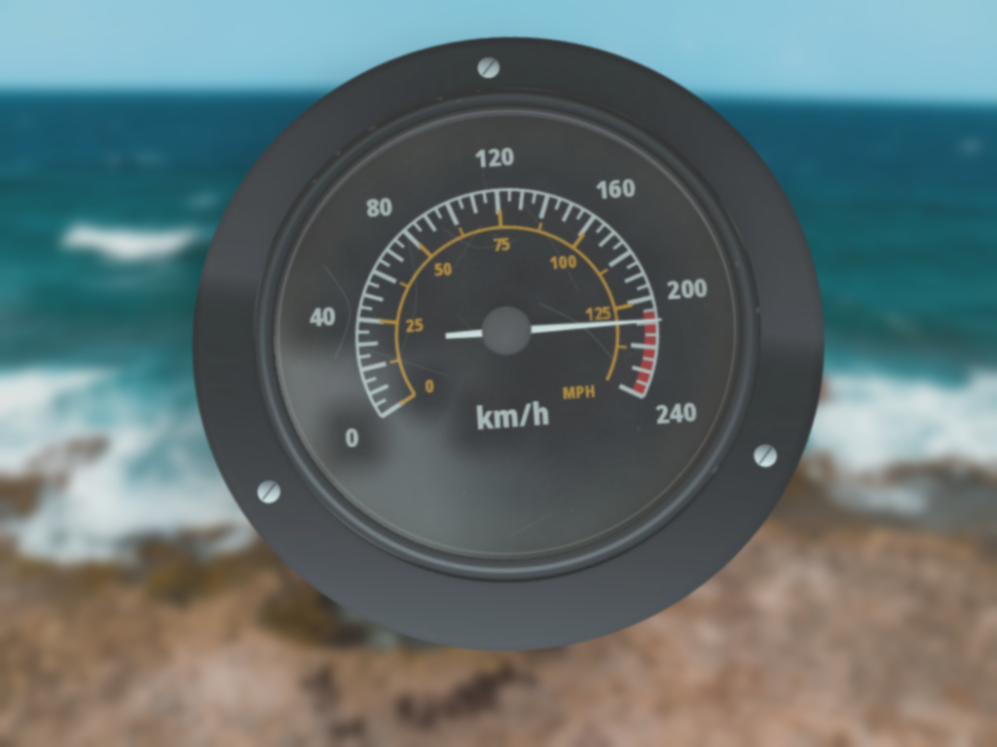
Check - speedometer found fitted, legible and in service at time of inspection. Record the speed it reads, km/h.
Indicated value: 210 km/h
